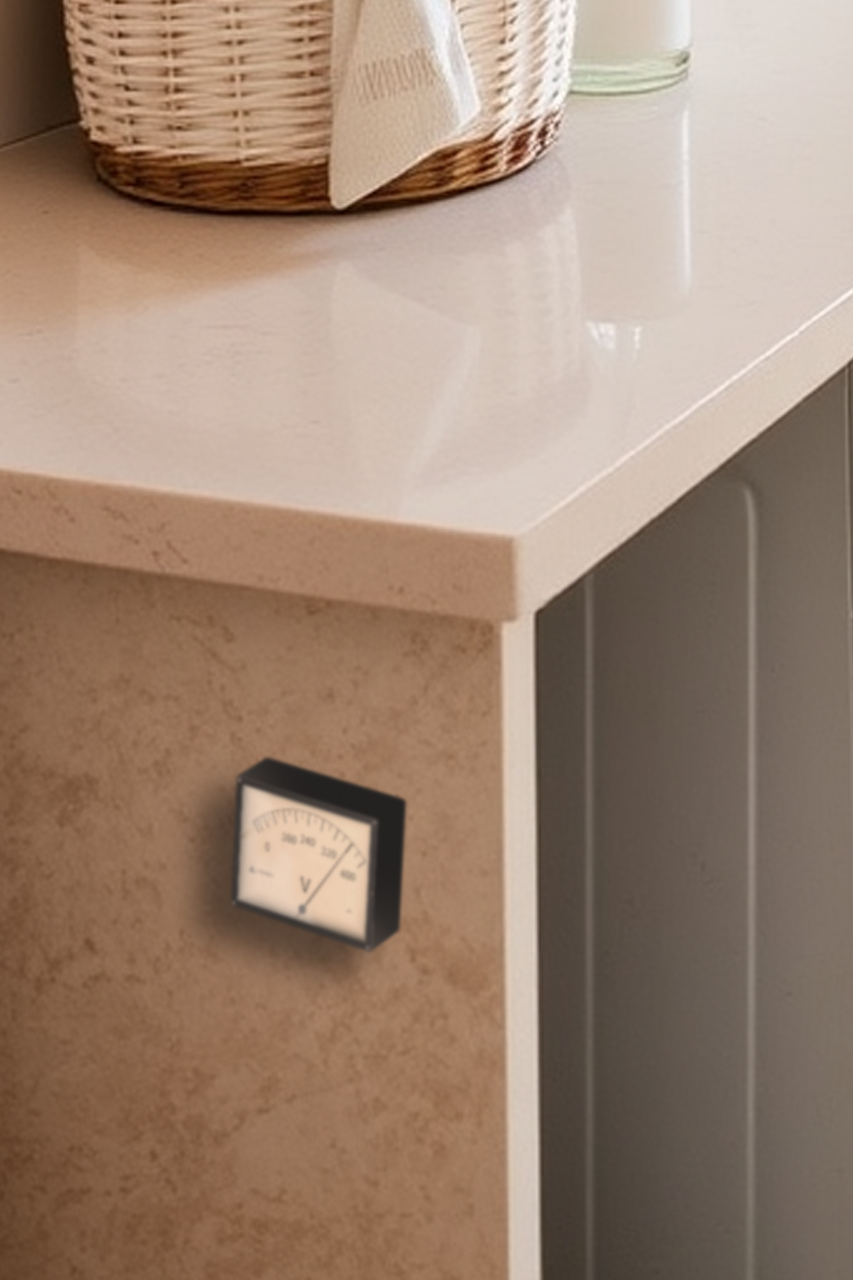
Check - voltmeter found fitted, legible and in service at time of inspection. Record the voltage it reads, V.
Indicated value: 360 V
